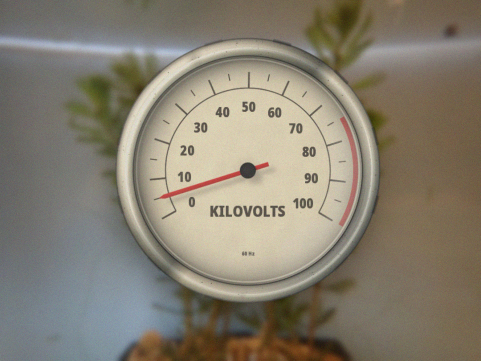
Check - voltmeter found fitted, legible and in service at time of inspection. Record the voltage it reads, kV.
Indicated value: 5 kV
